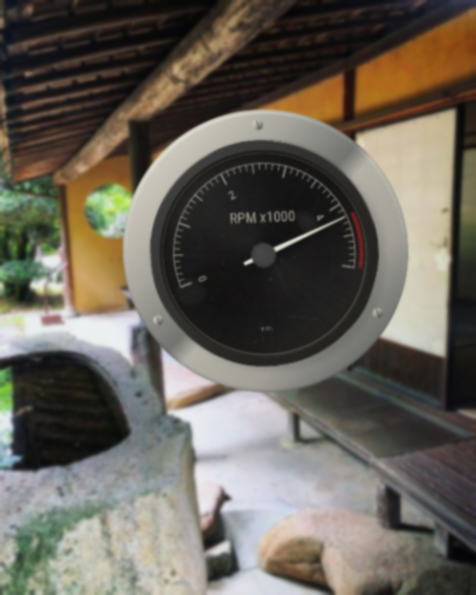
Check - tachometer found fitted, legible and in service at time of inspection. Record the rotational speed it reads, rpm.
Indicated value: 4200 rpm
